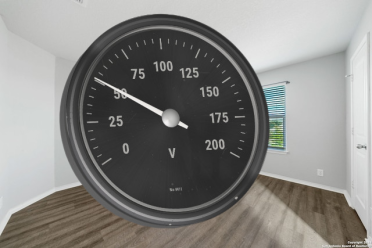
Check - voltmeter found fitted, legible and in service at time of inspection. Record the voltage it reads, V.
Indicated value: 50 V
